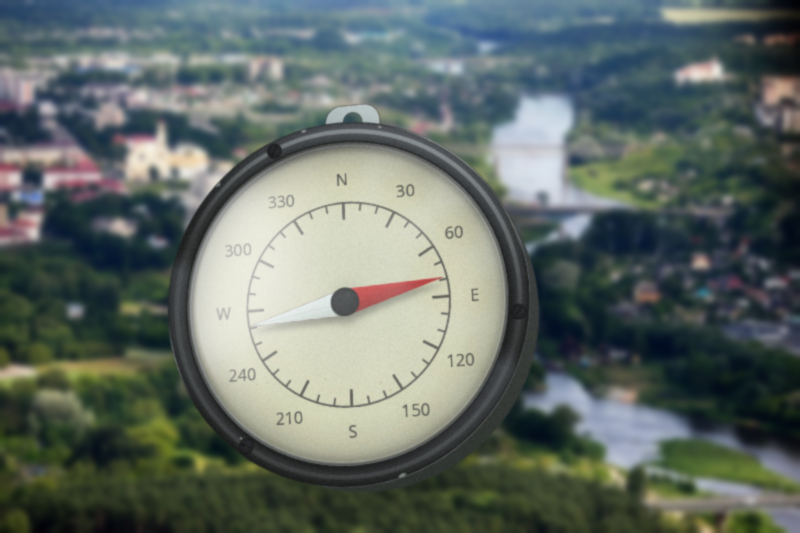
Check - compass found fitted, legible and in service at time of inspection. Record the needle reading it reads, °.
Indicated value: 80 °
